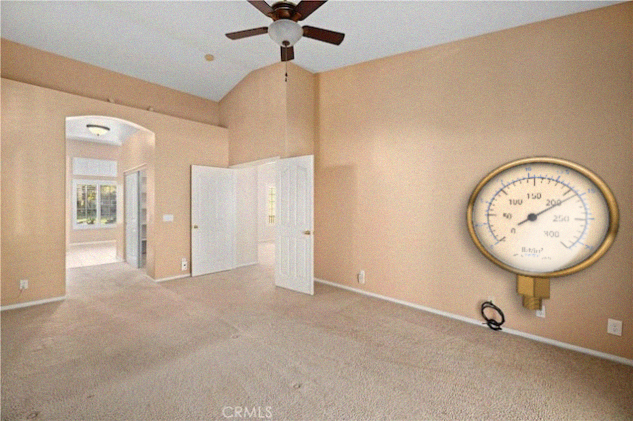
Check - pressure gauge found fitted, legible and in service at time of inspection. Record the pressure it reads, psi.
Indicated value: 210 psi
